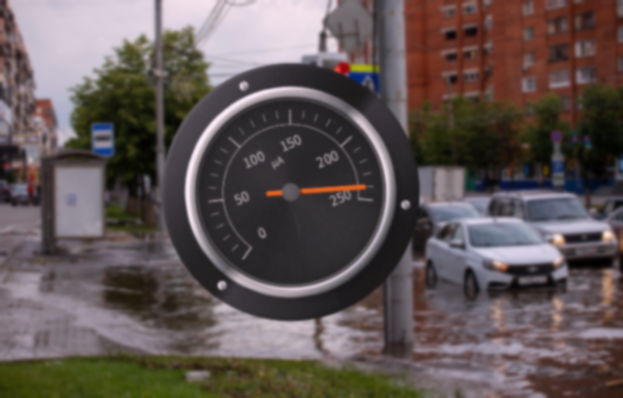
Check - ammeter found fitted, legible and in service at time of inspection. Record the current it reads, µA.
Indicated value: 240 µA
